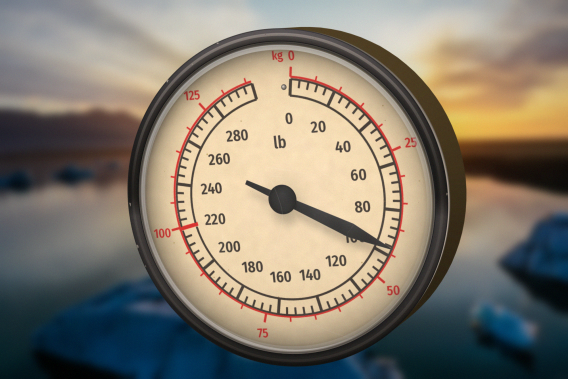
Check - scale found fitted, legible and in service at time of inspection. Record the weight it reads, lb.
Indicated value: 96 lb
